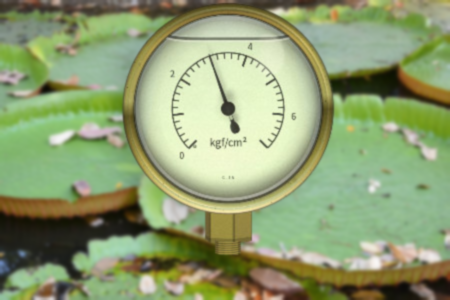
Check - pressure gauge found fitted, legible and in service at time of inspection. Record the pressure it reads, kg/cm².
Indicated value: 3 kg/cm²
